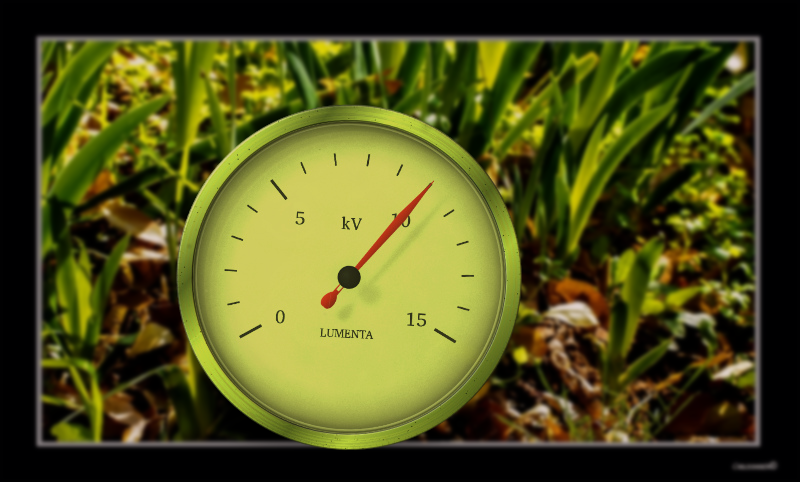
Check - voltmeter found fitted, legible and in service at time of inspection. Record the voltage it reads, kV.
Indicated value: 10 kV
